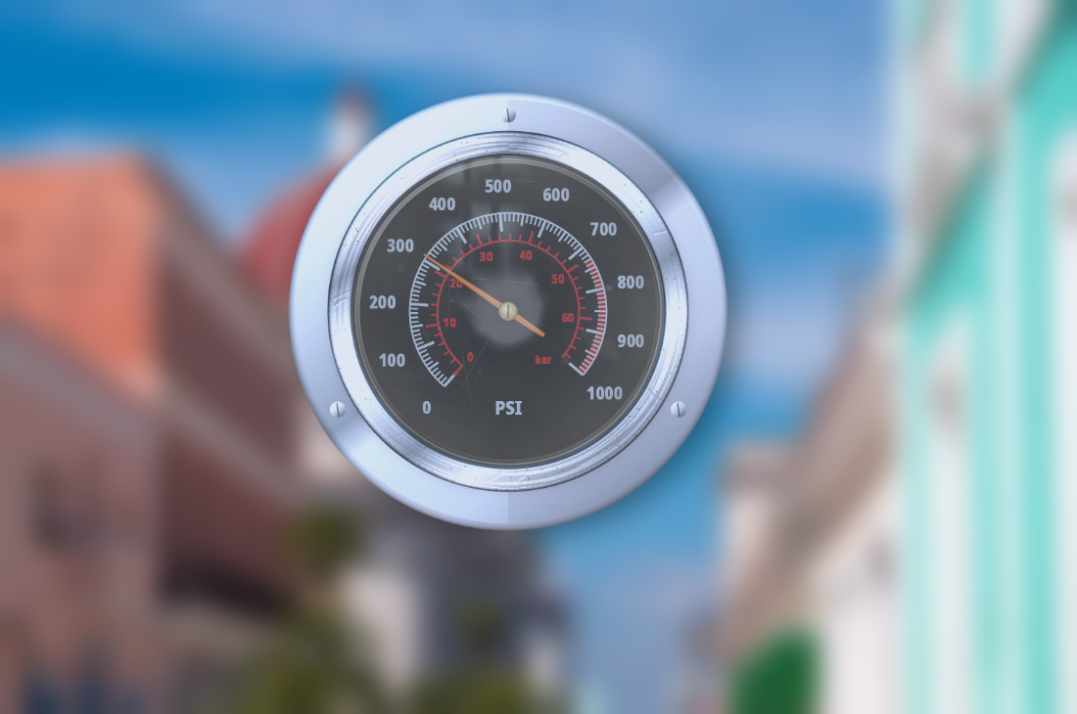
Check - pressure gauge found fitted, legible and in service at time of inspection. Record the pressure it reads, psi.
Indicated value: 310 psi
